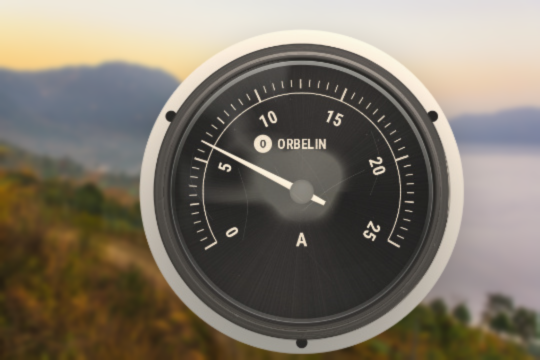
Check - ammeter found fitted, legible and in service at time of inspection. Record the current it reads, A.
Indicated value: 6 A
